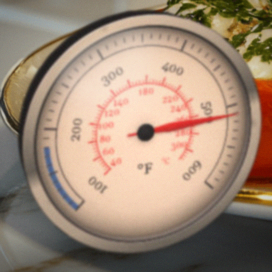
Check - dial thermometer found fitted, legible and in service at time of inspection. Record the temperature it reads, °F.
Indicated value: 510 °F
